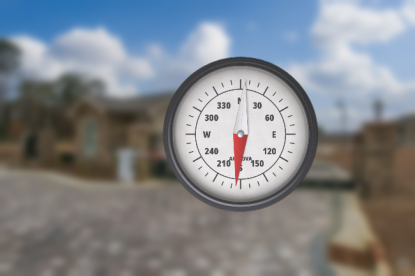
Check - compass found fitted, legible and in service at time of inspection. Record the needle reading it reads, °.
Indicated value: 185 °
